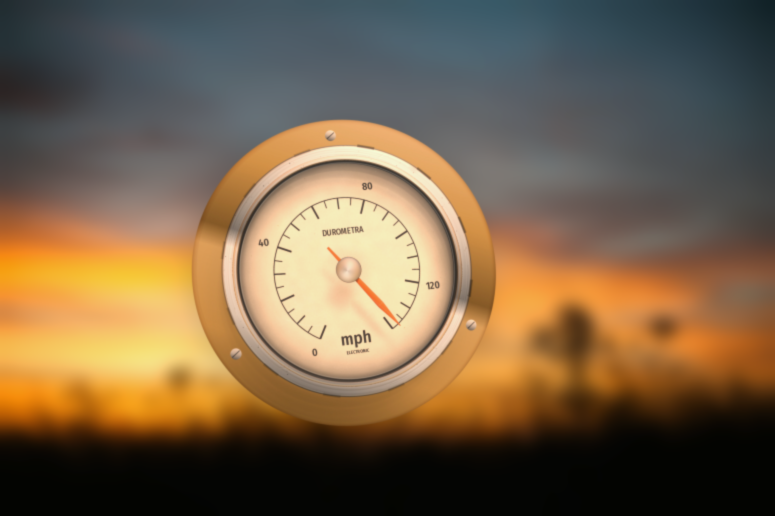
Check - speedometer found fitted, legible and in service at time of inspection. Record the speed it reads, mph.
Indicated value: 137.5 mph
